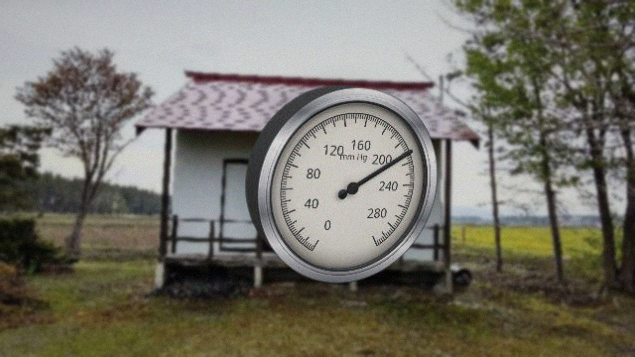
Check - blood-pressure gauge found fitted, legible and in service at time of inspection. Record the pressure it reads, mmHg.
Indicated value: 210 mmHg
